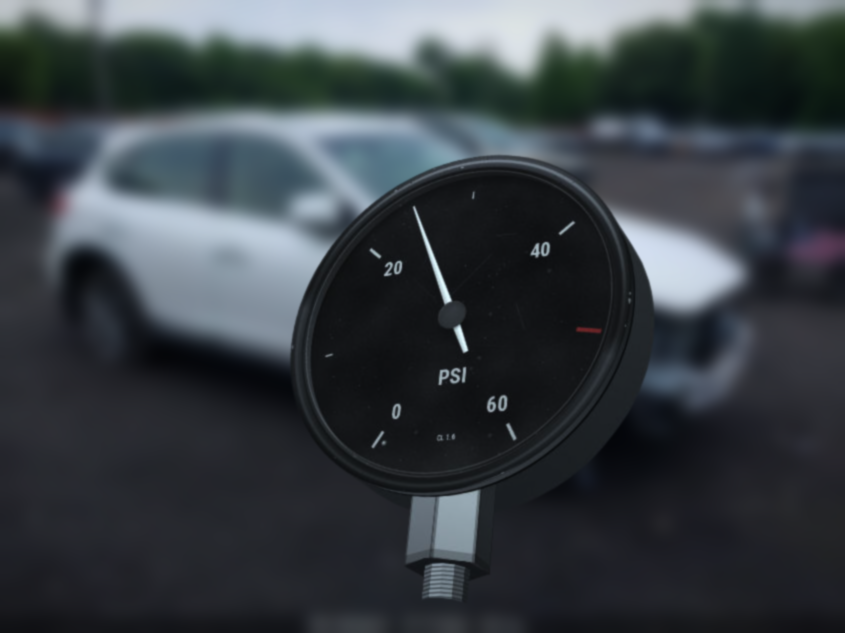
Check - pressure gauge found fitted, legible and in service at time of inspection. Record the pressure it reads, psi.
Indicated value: 25 psi
